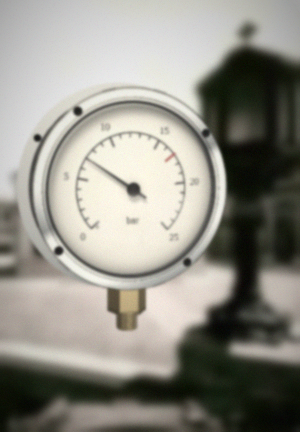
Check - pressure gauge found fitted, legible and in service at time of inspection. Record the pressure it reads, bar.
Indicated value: 7 bar
